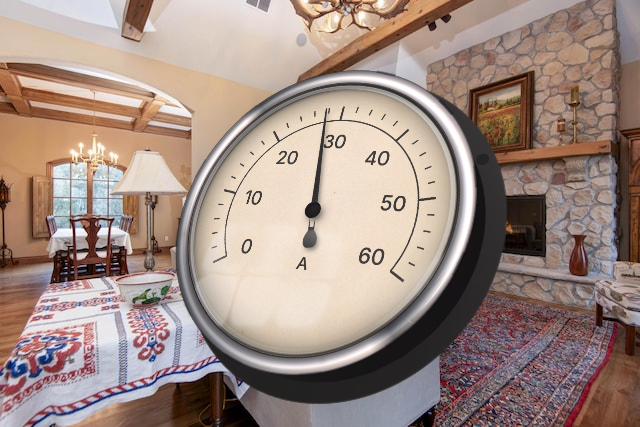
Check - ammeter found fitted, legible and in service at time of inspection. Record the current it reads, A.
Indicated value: 28 A
